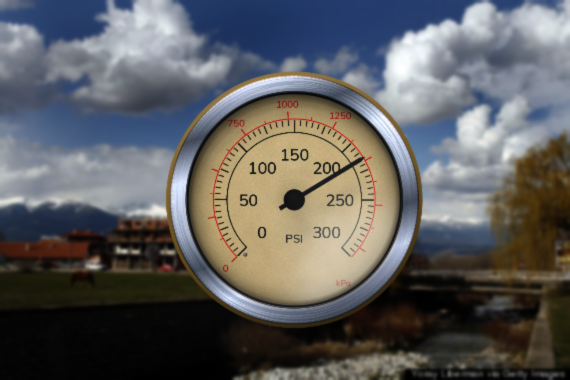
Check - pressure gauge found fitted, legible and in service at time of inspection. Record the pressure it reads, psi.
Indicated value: 215 psi
